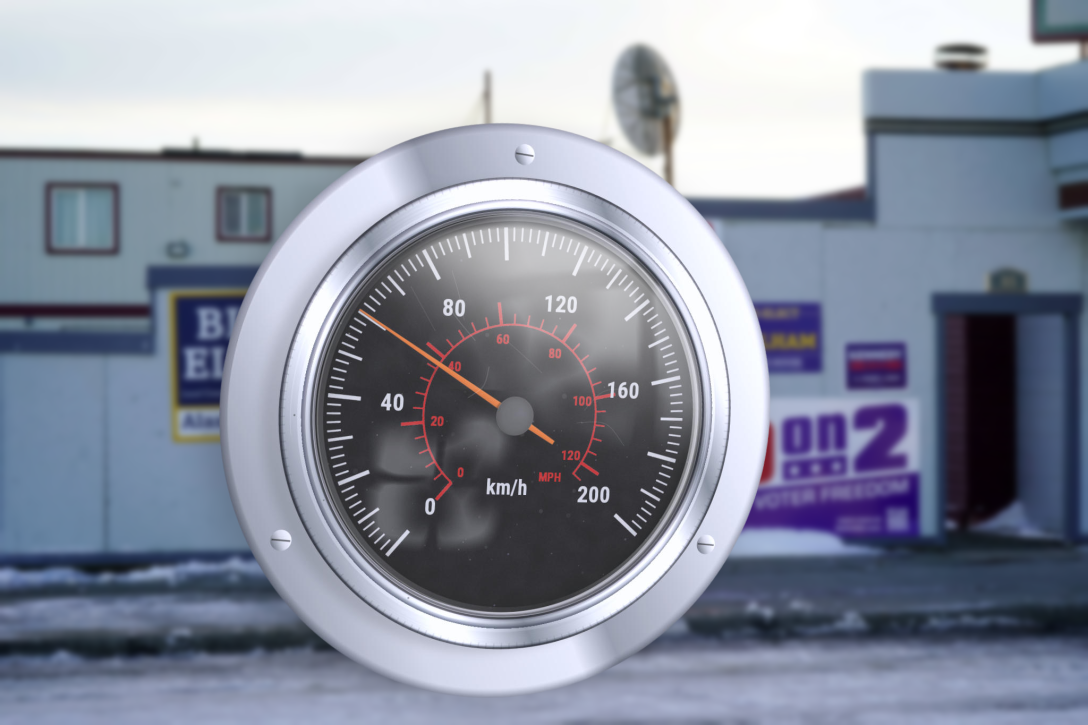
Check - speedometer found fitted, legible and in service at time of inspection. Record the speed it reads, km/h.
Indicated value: 60 km/h
